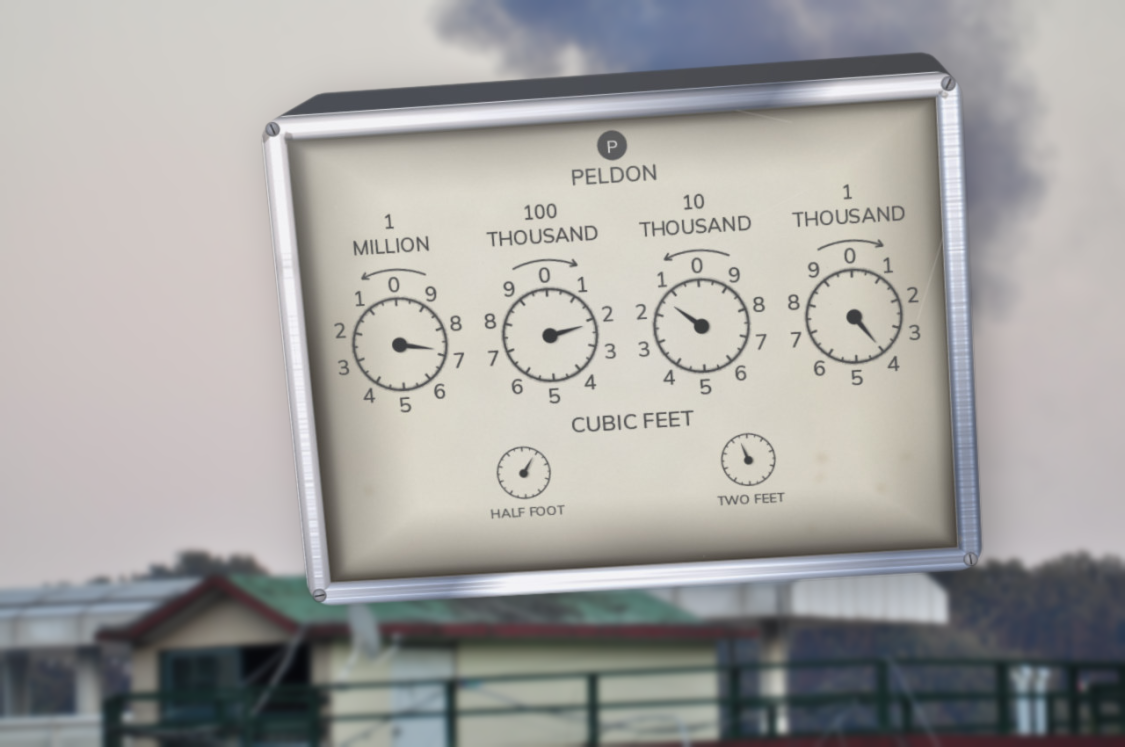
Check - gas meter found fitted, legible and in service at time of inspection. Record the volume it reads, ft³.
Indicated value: 721400 ft³
